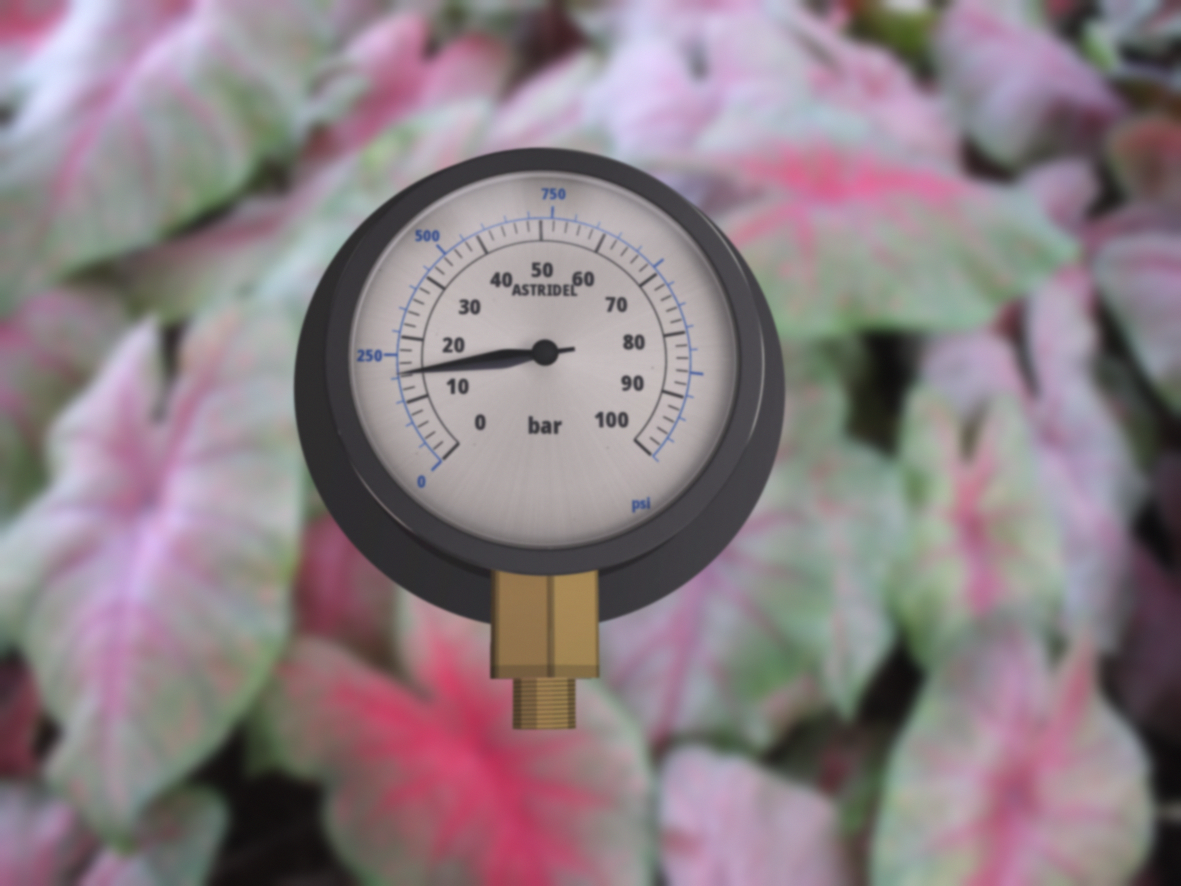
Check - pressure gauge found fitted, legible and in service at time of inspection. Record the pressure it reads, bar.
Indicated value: 14 bar
